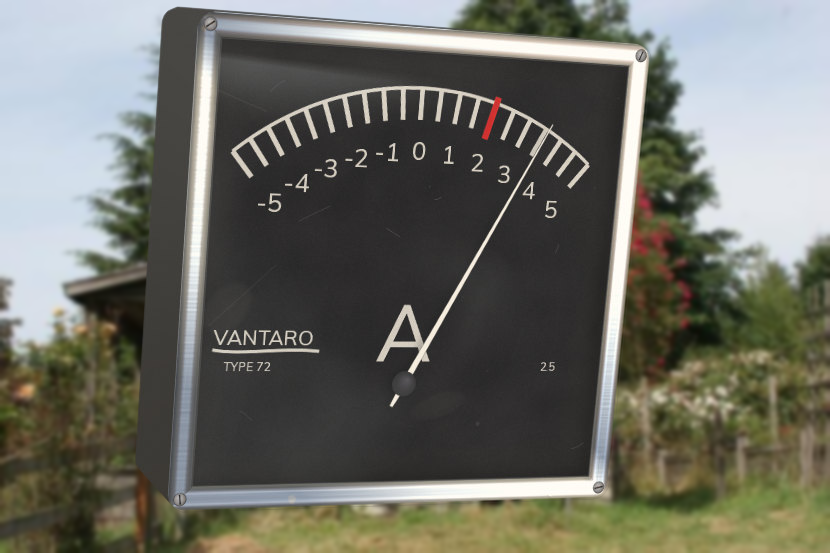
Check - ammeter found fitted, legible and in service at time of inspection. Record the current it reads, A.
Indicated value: 3.5 A
